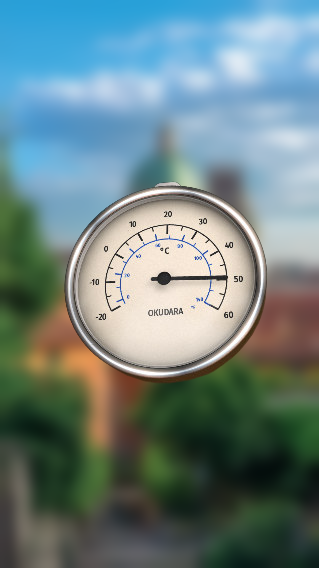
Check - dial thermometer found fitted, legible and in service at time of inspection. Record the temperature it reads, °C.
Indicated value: 50 °C
